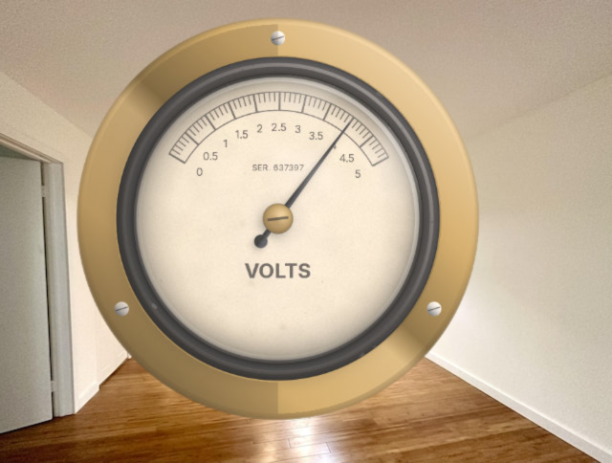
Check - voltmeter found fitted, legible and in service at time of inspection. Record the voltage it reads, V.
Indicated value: 4 V
